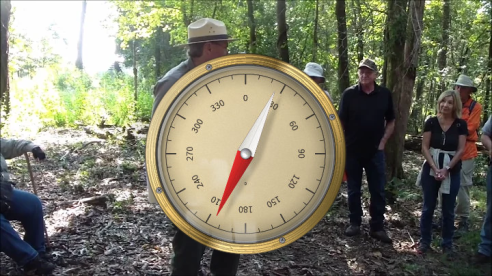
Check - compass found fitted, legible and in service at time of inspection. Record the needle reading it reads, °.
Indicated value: 205 °
